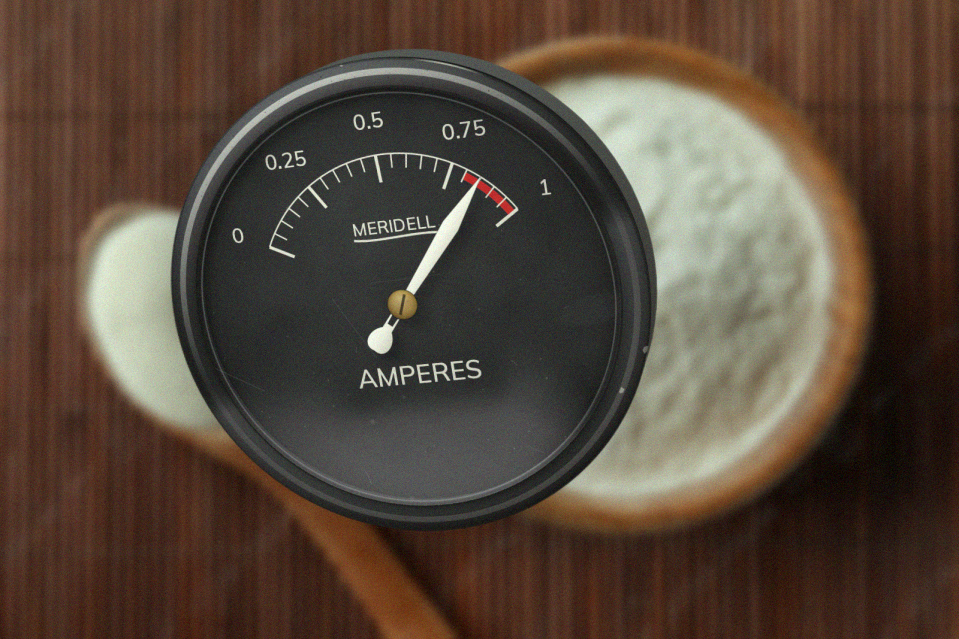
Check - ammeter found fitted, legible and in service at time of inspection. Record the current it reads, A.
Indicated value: 0.85 A
